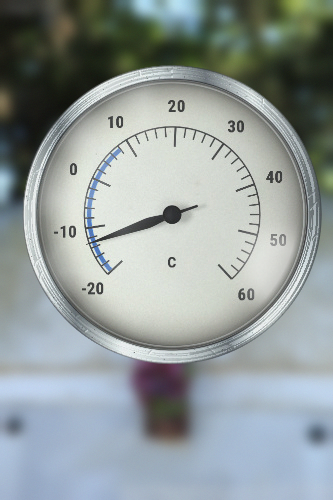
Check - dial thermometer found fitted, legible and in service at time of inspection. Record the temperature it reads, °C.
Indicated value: -13 °C
